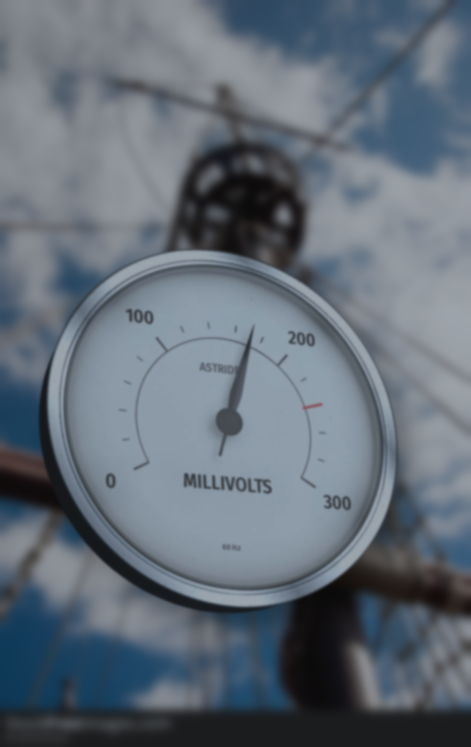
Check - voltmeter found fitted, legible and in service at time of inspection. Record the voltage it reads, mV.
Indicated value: 170 mV
